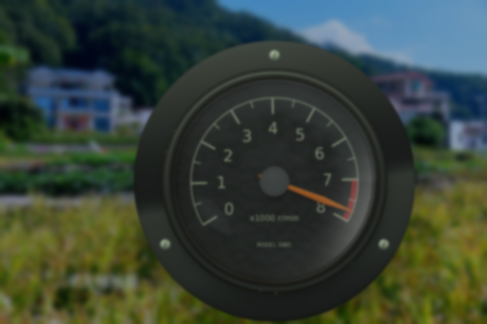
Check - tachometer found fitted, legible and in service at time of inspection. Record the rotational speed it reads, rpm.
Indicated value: 7750 rpm
